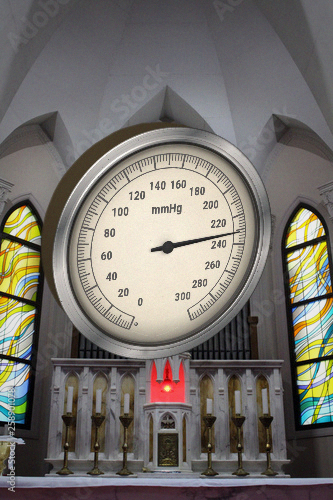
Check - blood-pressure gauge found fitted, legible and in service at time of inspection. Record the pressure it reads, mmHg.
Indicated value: 230 mmHg
